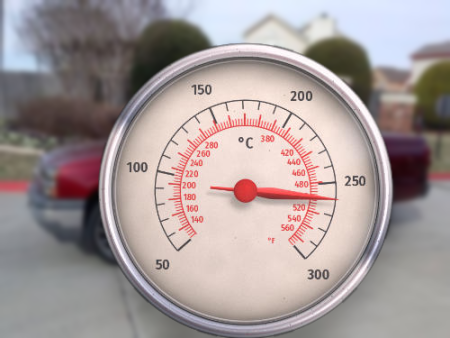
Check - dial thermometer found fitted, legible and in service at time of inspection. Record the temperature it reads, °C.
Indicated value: 260 °C
